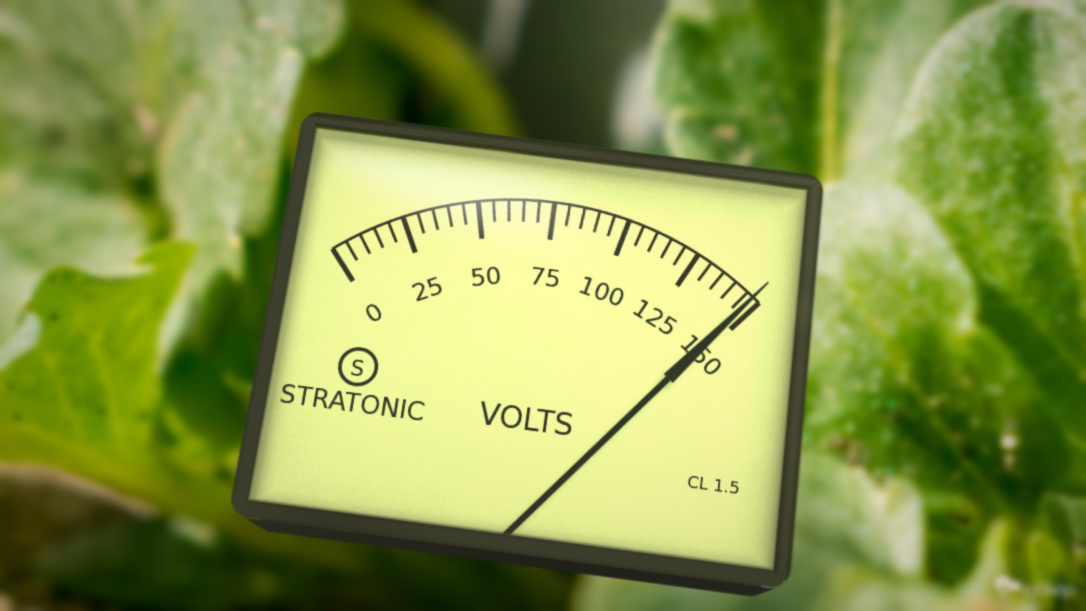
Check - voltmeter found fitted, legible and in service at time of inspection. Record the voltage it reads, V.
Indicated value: 147.5 V
